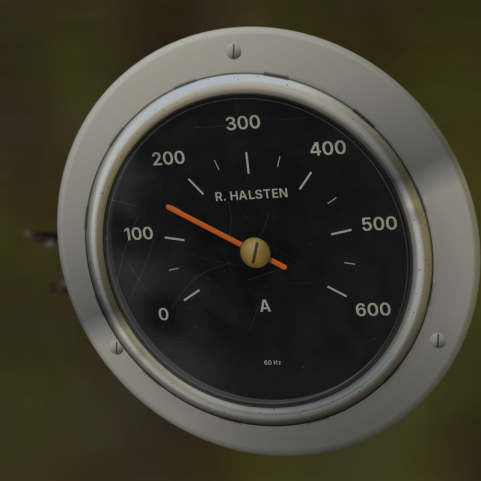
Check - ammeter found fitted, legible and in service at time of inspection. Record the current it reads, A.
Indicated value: 150 A
